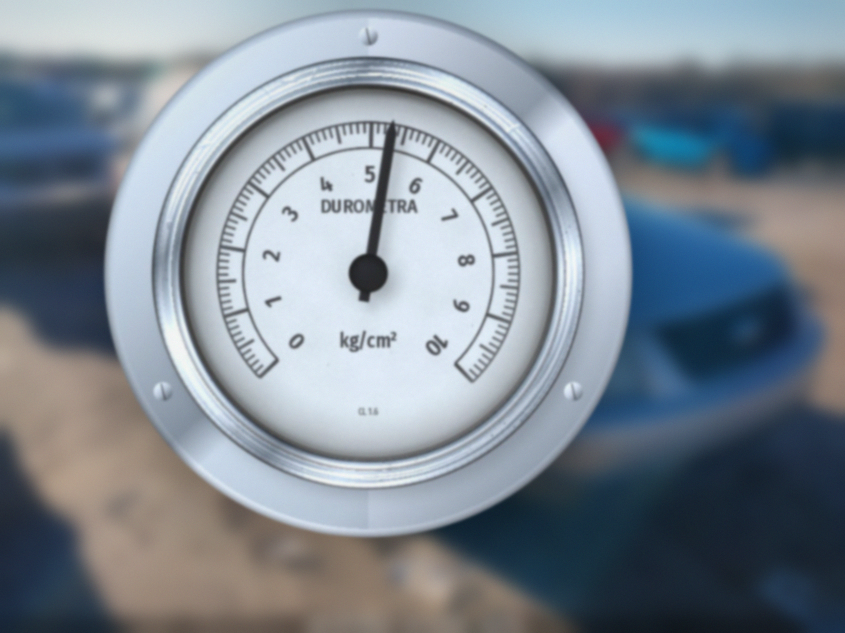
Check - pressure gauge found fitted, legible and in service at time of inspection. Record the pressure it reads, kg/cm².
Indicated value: 5.3 kg/cm²
